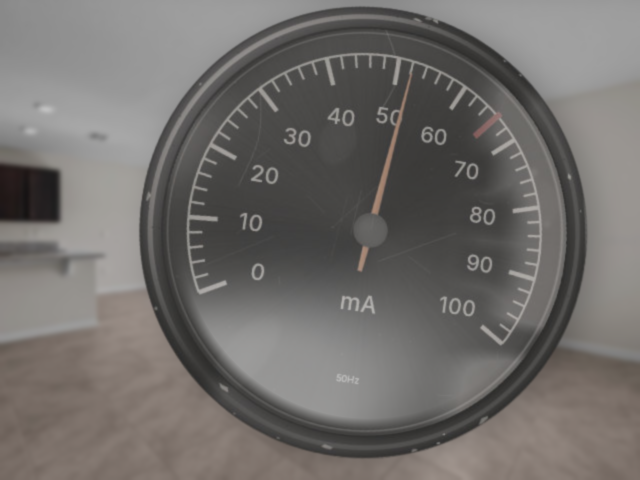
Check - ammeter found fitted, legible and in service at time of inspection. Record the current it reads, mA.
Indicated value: 52 mA
